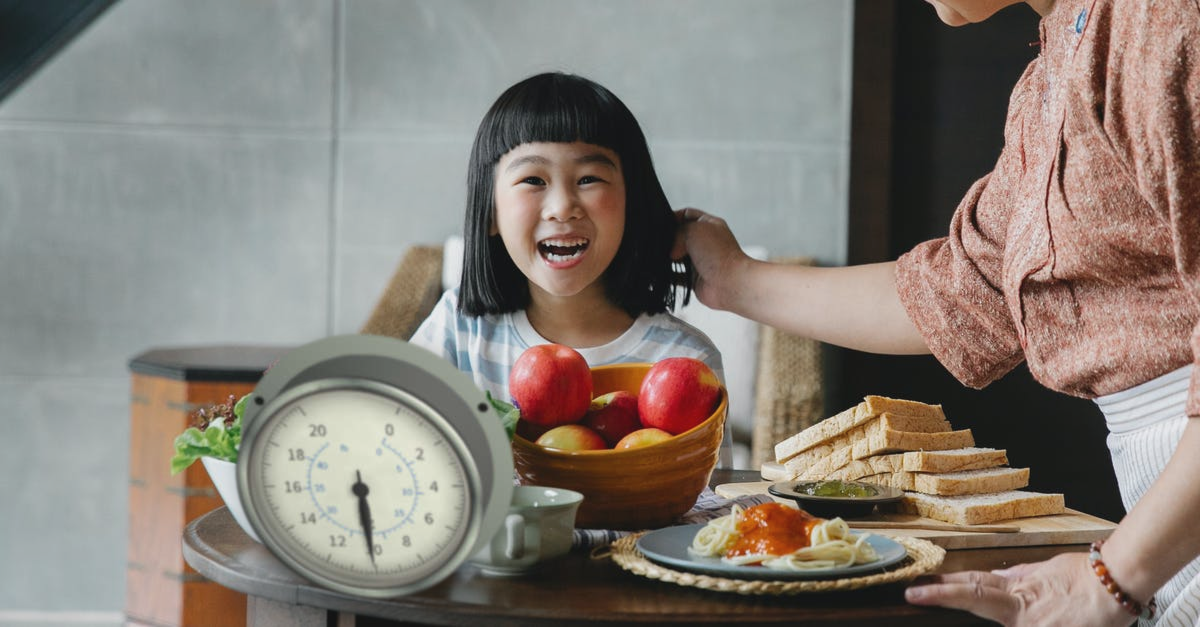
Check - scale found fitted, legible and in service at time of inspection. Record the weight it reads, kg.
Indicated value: 10 kg
